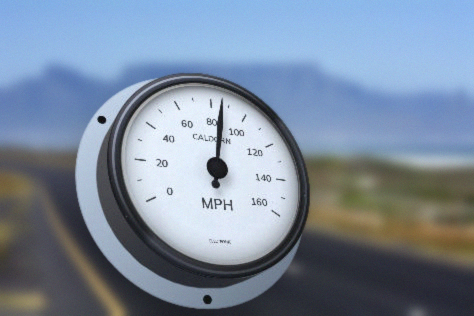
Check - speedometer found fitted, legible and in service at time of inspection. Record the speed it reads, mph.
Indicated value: 85 mph
